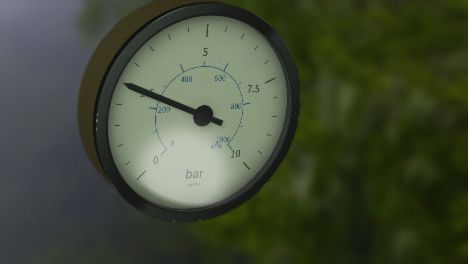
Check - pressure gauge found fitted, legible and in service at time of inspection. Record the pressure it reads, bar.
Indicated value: 2.5 bar
